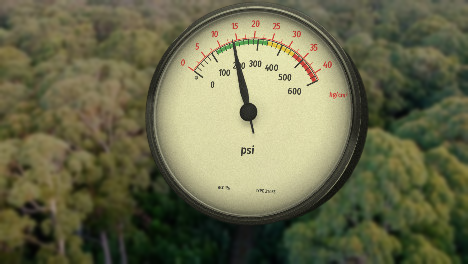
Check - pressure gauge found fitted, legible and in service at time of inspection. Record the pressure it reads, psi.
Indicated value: 200 psi
